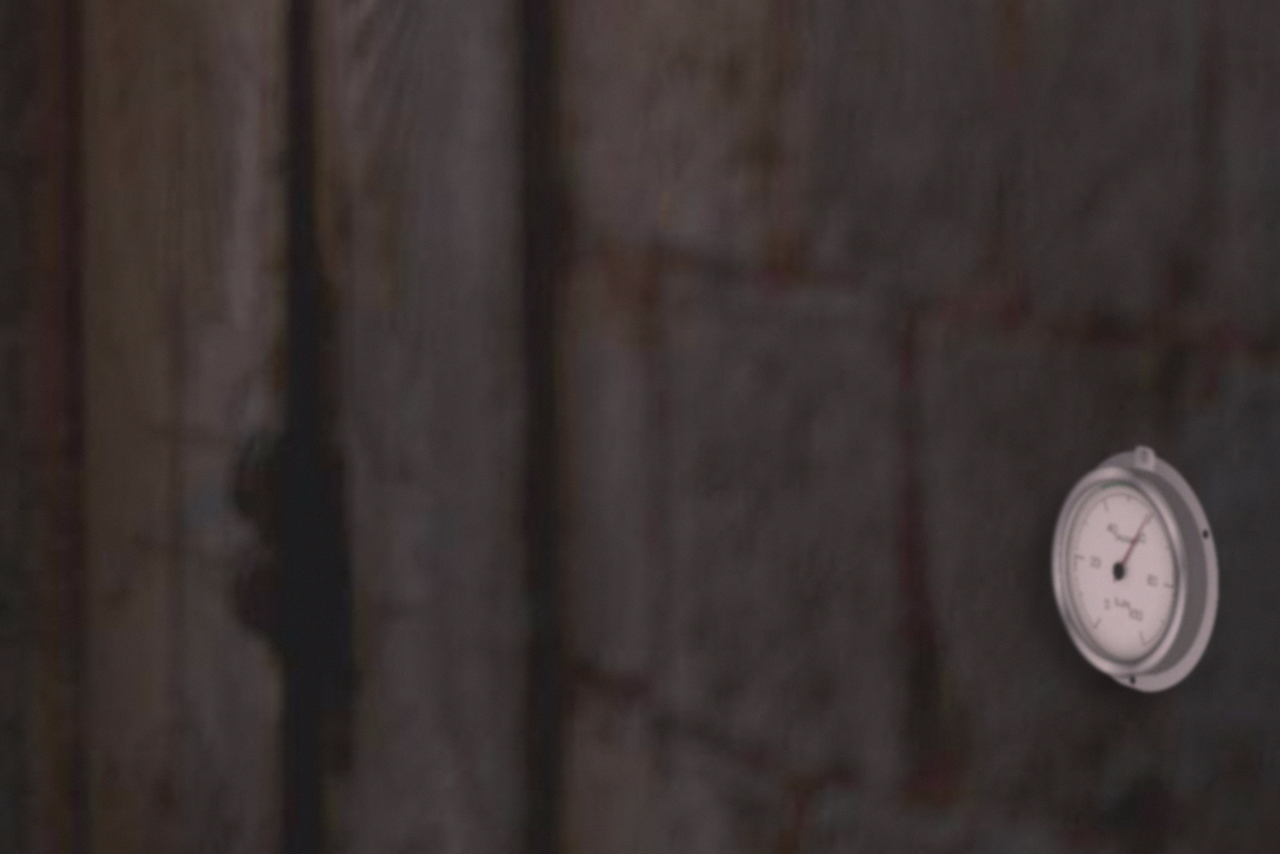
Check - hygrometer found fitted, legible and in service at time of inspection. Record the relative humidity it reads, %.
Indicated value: 60 %
